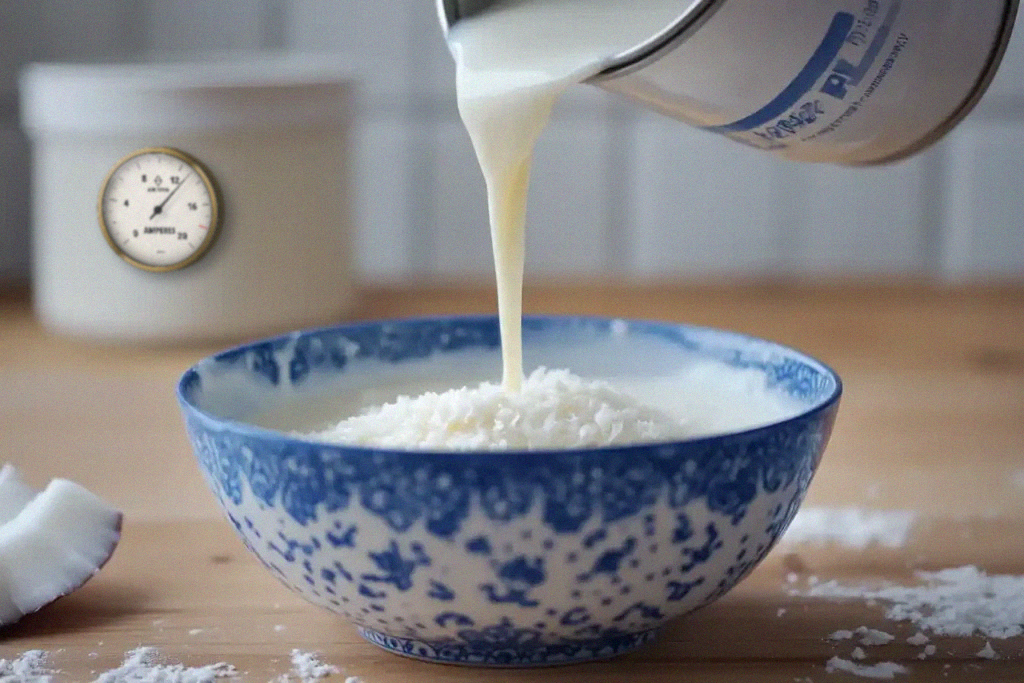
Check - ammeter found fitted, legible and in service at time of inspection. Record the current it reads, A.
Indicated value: 13 A
